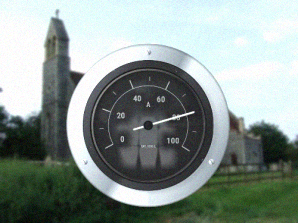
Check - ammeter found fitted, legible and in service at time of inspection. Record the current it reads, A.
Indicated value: 80 A
